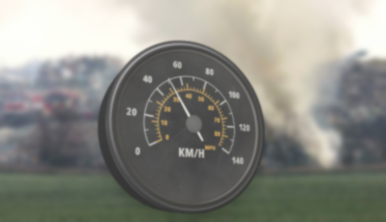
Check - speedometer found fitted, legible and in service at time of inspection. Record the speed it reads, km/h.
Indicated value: 50 km/h
